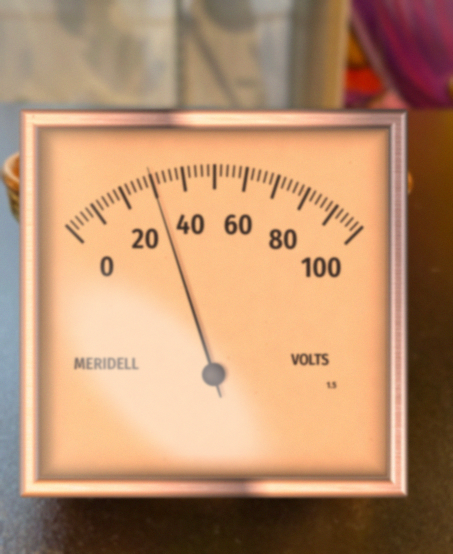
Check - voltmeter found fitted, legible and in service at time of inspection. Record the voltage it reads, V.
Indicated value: 30 V
